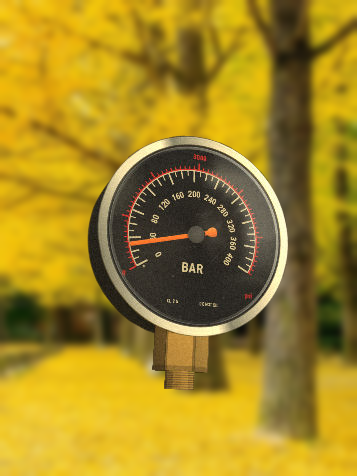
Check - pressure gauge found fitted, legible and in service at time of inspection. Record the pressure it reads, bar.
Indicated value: 30 bar
